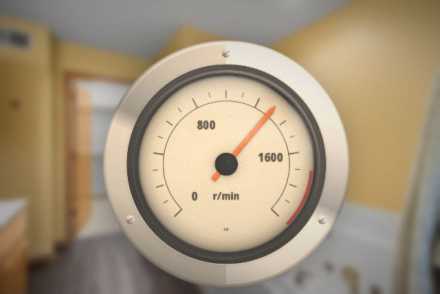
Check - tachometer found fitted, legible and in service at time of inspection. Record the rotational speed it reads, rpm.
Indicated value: 1300 rpm
